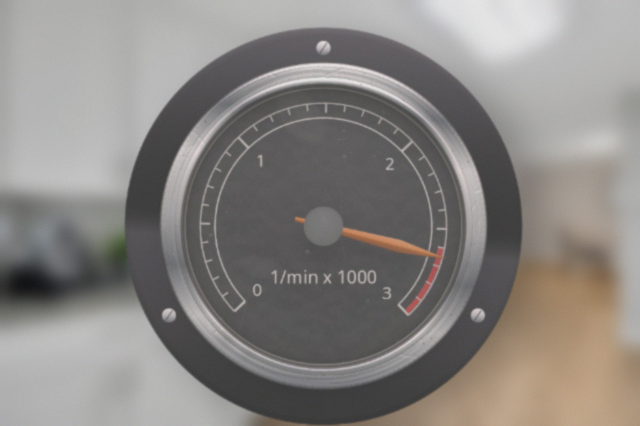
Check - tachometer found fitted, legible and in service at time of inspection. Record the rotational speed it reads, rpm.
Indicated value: 2650 rpm
